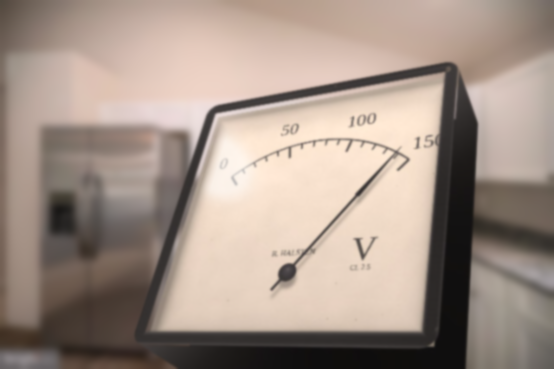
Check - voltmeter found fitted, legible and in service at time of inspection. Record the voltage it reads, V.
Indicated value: 140 V
